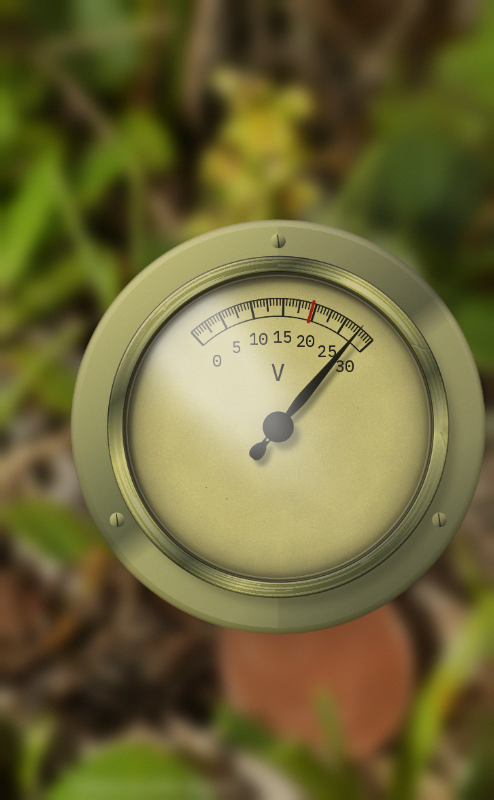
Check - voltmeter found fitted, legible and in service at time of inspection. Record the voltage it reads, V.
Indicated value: 27.5 V
